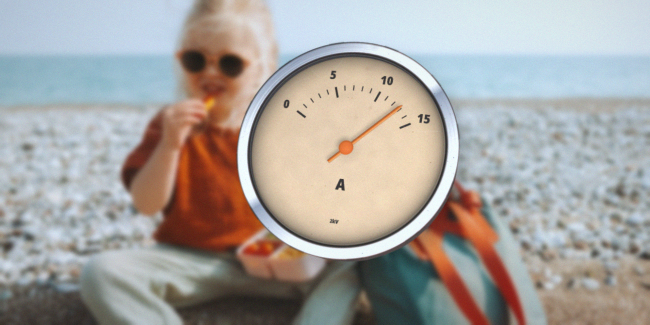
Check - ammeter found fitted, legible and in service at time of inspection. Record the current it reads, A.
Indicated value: 13 A
